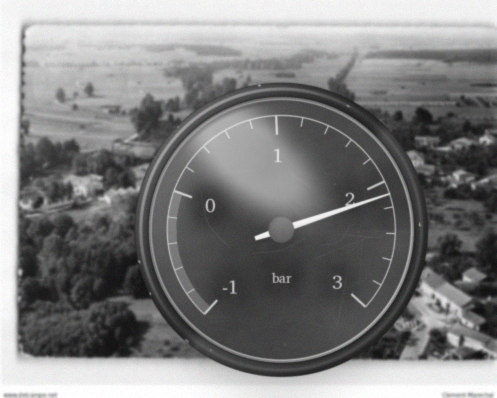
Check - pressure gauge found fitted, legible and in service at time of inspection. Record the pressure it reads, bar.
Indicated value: 2.1 bar
